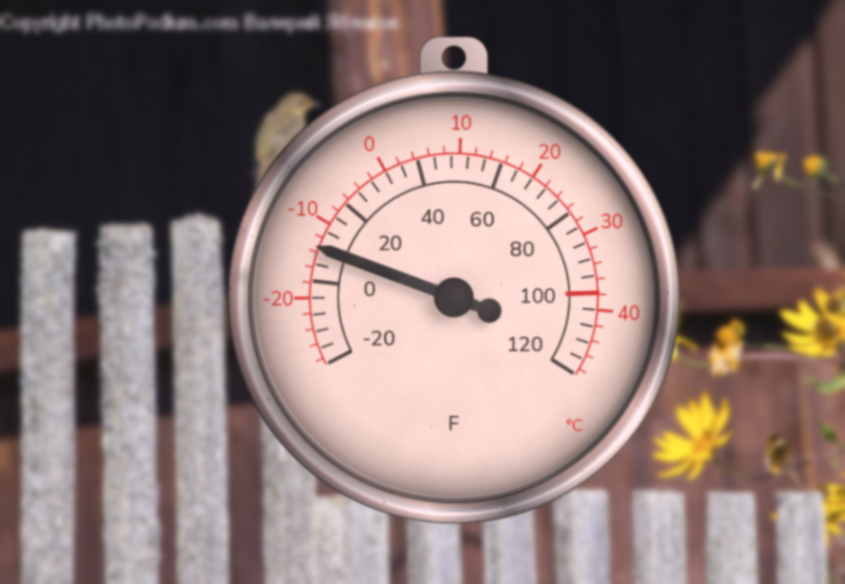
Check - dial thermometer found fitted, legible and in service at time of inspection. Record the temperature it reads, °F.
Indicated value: 8 °F
